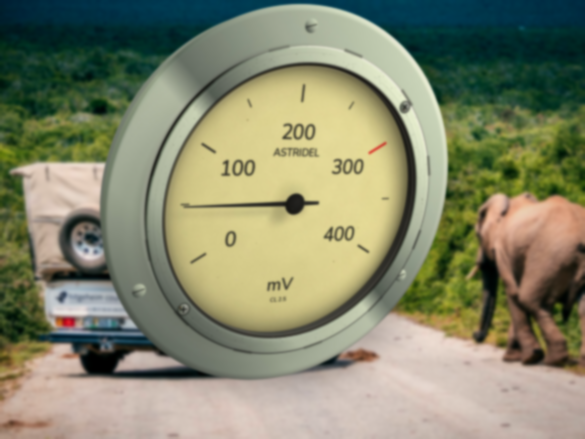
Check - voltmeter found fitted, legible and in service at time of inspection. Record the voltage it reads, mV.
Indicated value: 50 mV
